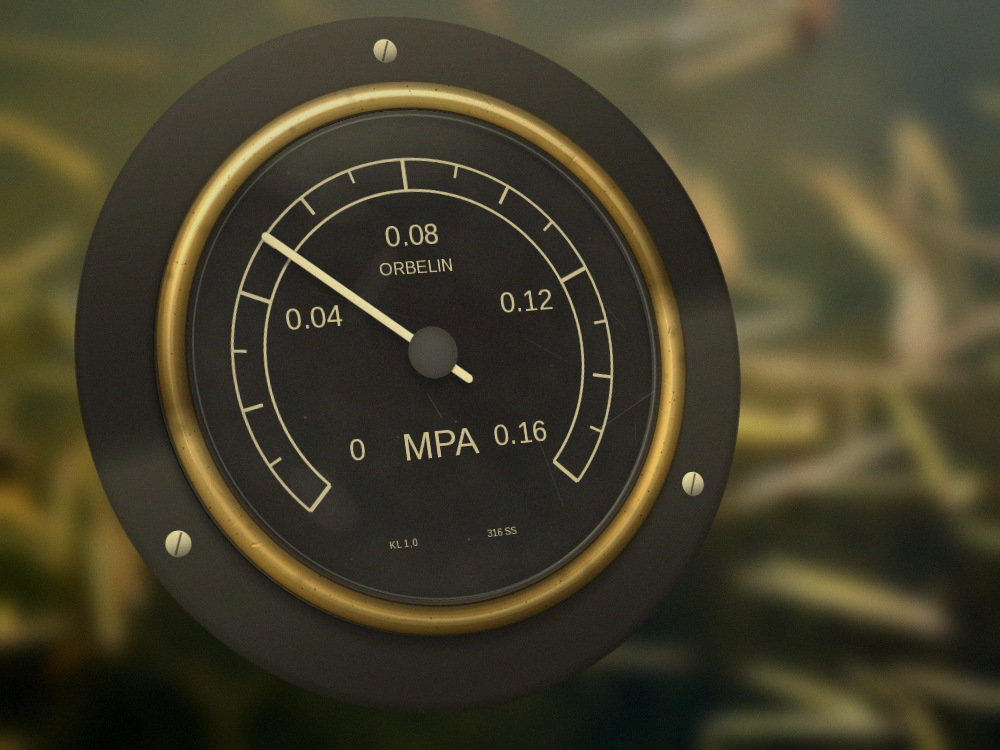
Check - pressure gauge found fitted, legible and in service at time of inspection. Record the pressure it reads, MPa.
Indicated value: 0.05 MPa
